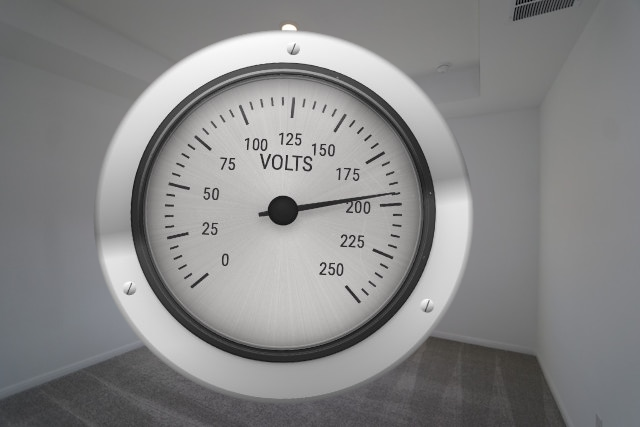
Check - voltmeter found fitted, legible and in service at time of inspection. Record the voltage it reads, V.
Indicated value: 195 V
